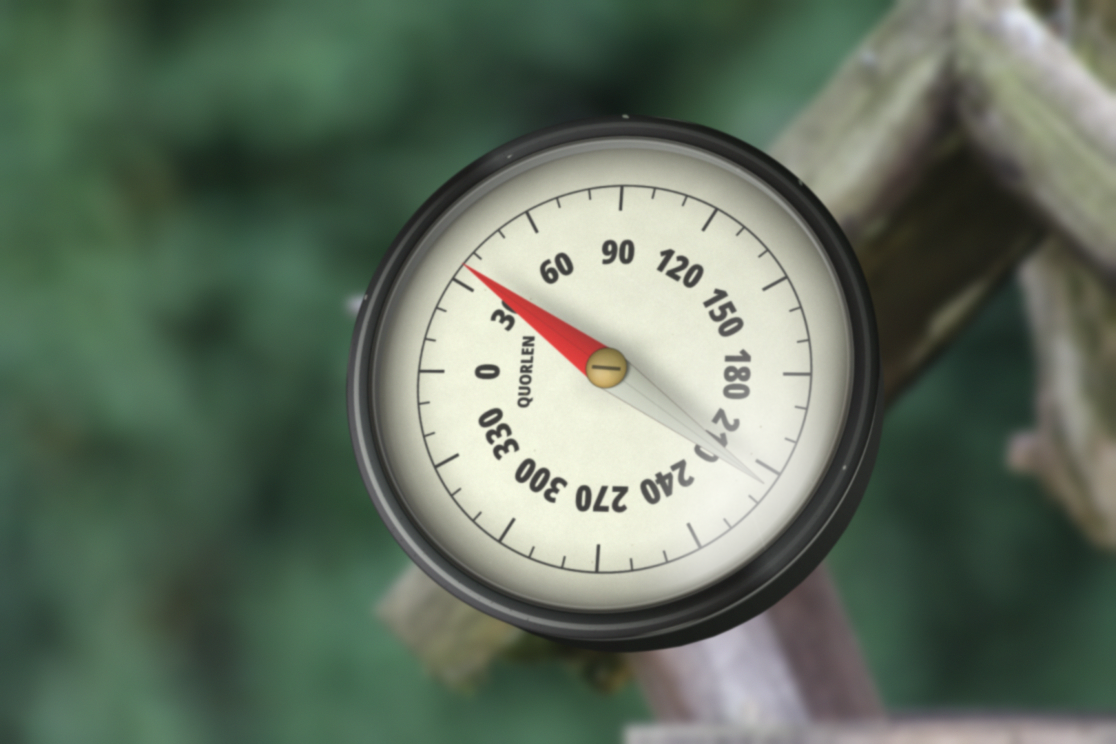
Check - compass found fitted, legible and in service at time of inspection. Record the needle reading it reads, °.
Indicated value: 35 °
